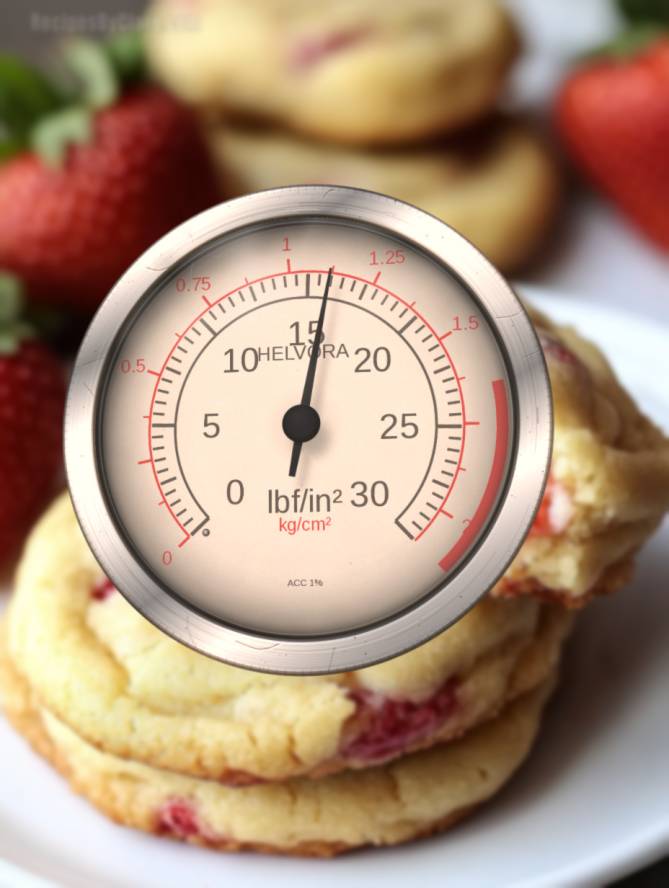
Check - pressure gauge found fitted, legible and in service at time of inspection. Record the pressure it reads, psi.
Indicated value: 16 psi
